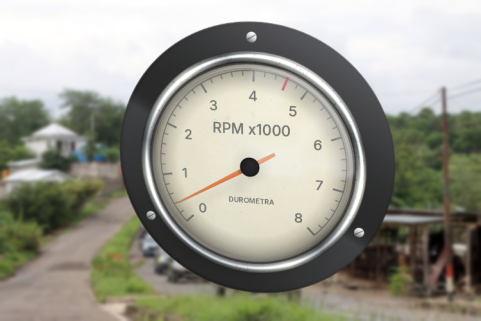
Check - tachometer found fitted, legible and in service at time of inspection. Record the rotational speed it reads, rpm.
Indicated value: 400 rpm
